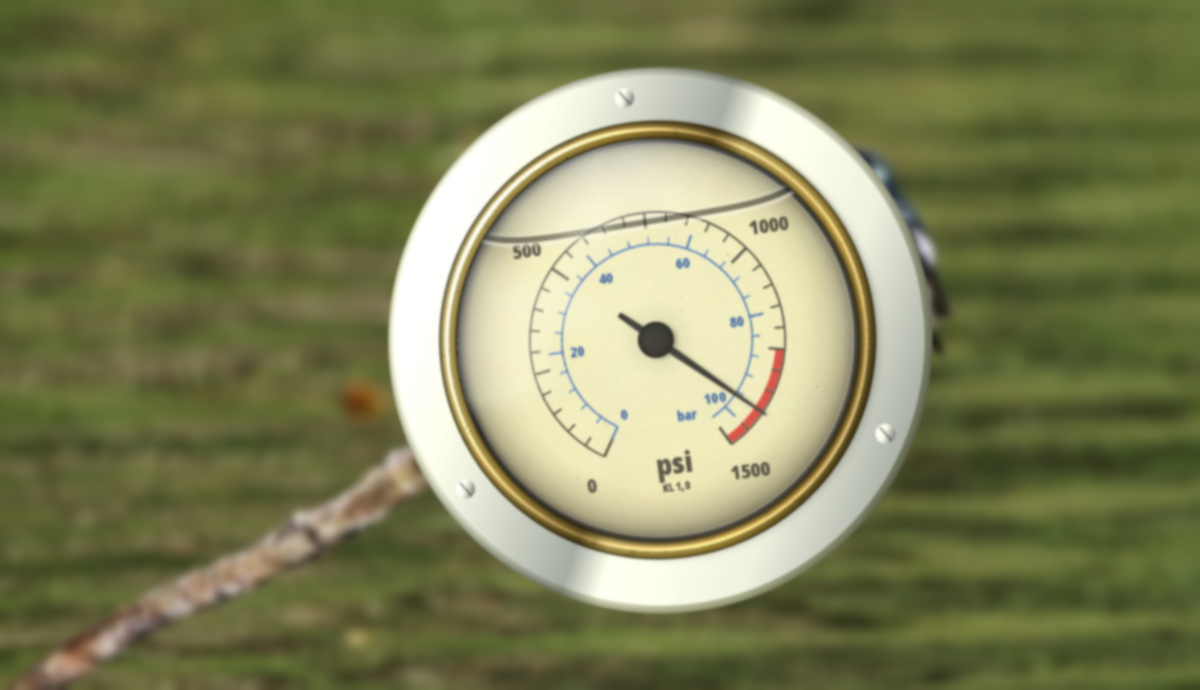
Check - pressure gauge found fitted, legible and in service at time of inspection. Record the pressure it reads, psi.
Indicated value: 1400 psi
